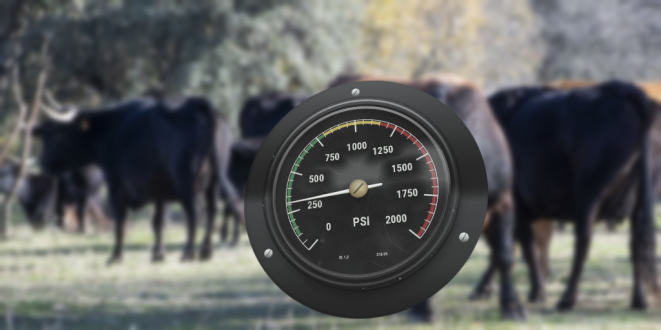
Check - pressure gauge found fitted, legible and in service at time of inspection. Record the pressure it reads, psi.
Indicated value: 300 psi
